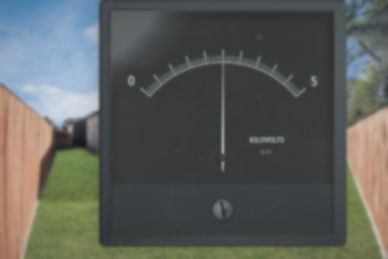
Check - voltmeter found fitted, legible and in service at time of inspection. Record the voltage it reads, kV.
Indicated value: 2.5 kV
